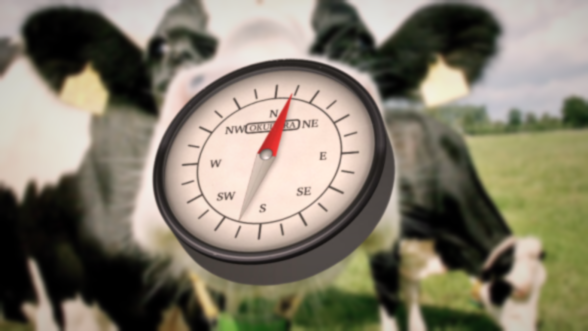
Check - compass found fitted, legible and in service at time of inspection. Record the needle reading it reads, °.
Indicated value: 15 °
